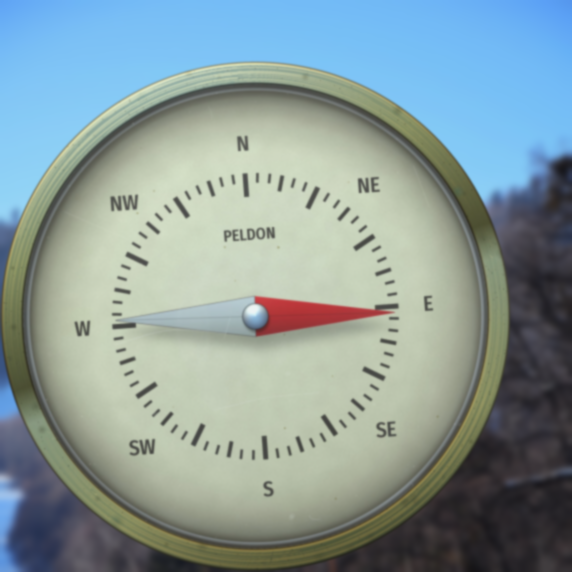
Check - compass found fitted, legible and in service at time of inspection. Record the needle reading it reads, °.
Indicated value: 92.5 °
